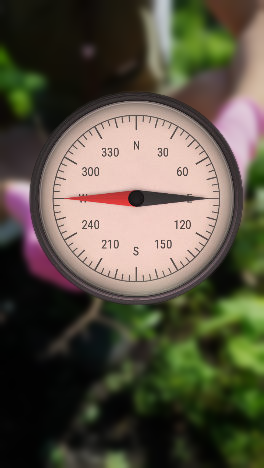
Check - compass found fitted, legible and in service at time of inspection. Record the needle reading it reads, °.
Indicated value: 270 °
